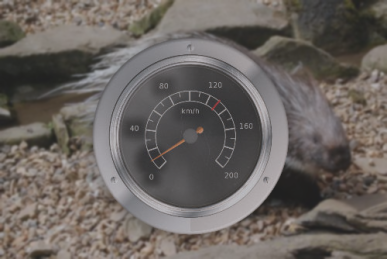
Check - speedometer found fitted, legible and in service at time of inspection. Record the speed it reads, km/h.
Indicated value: 10 km/h
